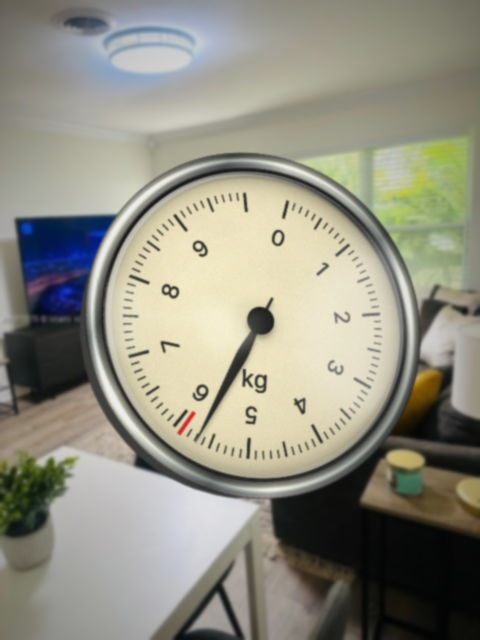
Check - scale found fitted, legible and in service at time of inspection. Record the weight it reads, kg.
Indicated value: 5.7 kg
